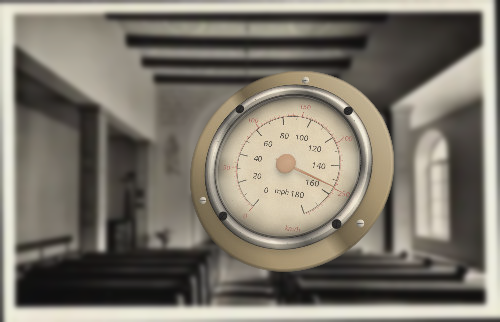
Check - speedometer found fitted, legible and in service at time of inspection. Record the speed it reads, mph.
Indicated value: 155 mph
